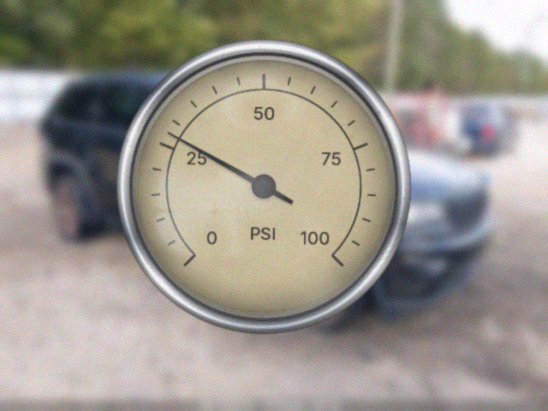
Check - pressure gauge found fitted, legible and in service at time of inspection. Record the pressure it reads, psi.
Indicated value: 27.5 psi
